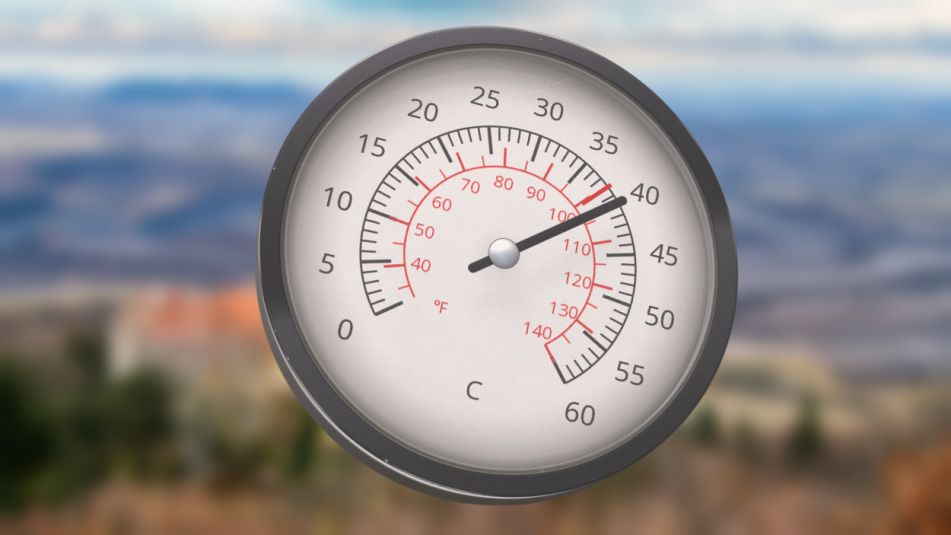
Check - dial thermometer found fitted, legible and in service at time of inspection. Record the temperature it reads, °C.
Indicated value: 40 °C
